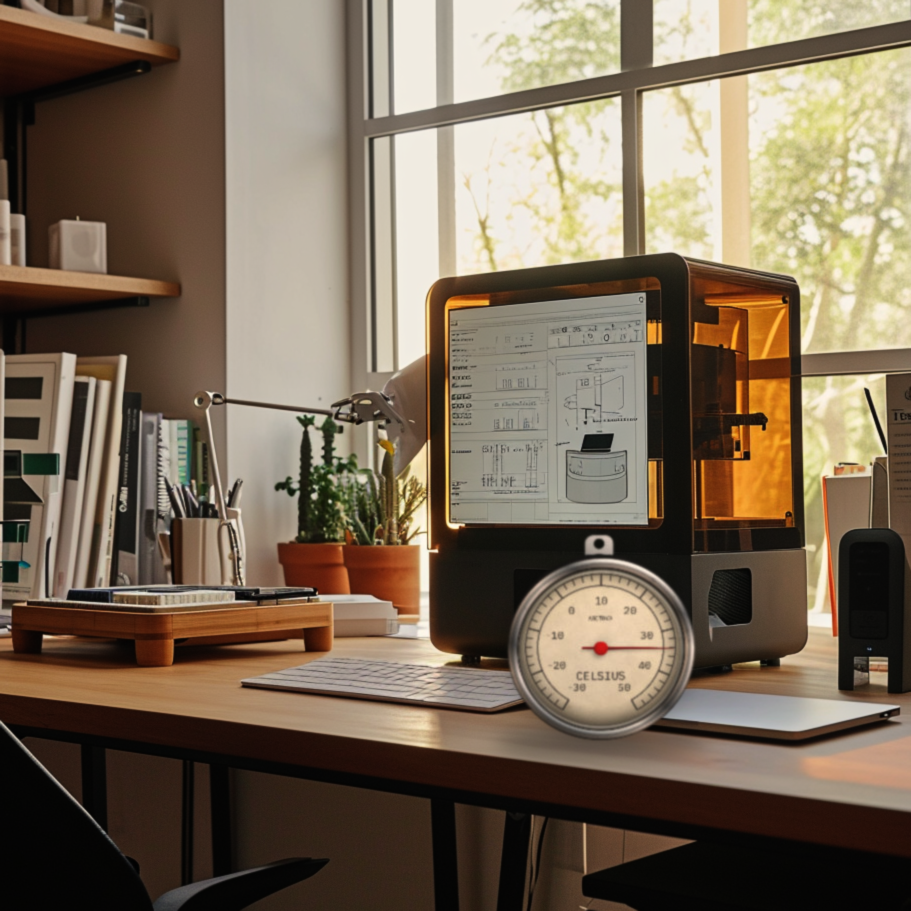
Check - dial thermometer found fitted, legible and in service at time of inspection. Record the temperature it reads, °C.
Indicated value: 34 °C
